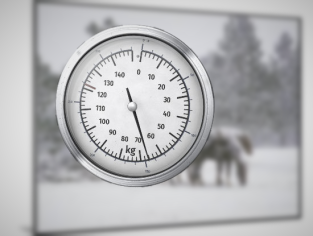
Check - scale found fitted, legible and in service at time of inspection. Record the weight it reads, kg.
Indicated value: 66 kg
